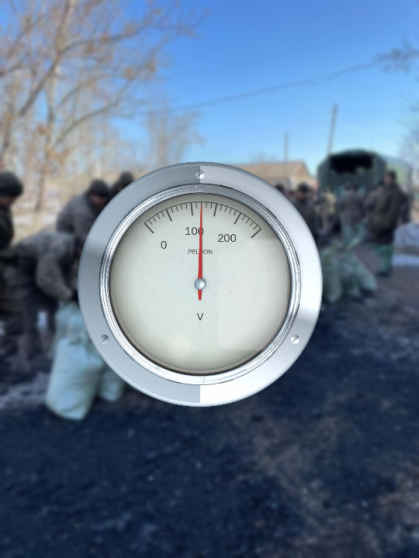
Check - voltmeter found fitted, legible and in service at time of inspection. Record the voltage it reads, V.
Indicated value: 120 V
